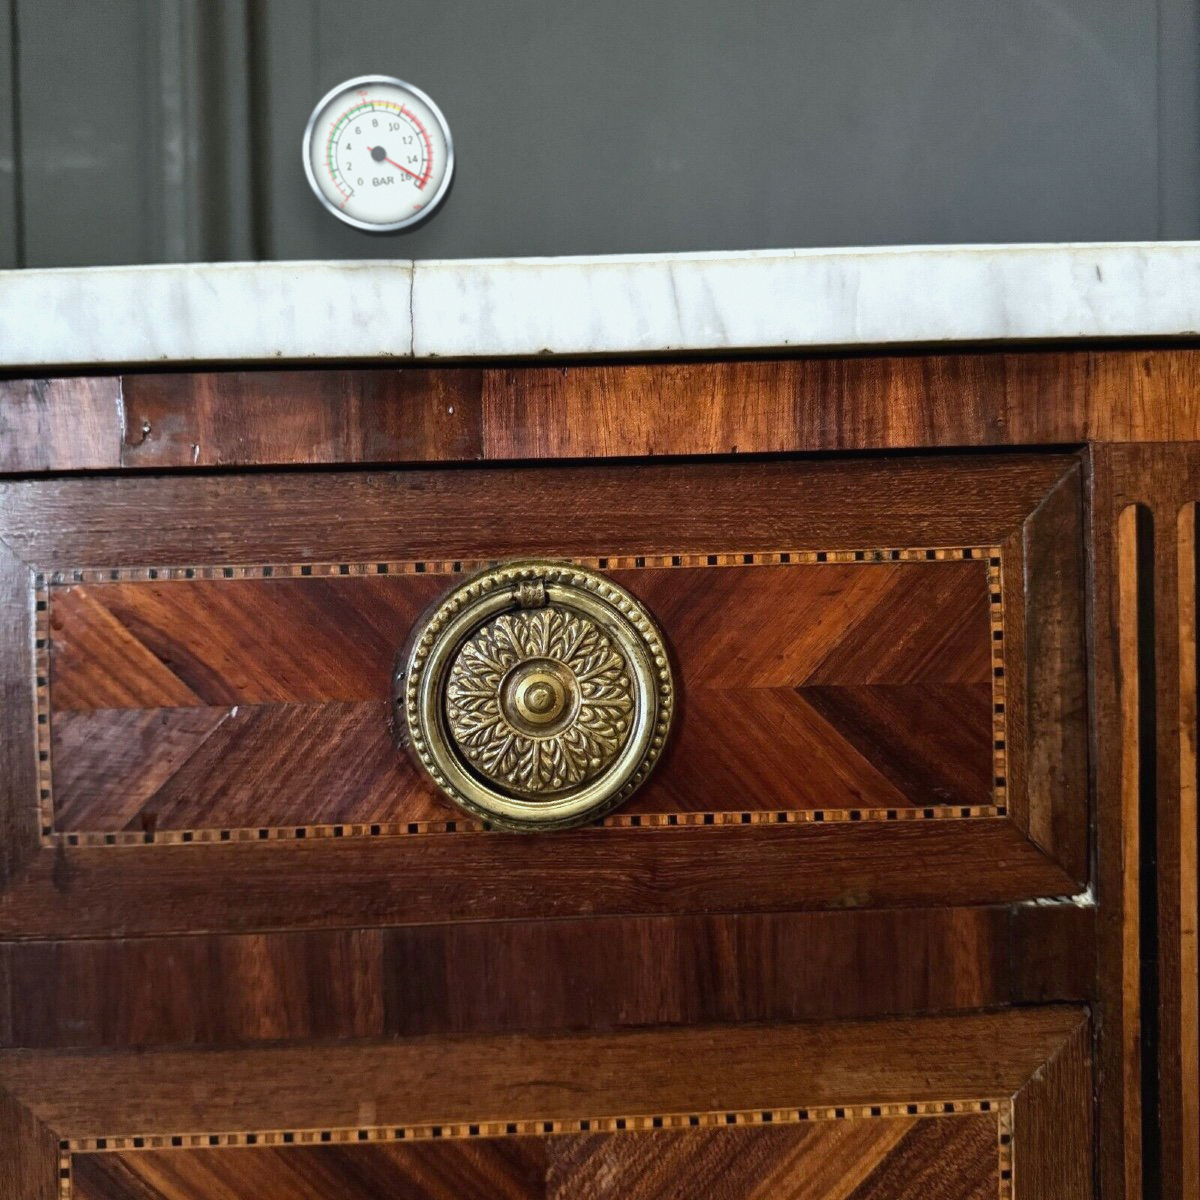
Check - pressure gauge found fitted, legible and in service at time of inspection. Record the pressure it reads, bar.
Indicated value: 15.5 bar
